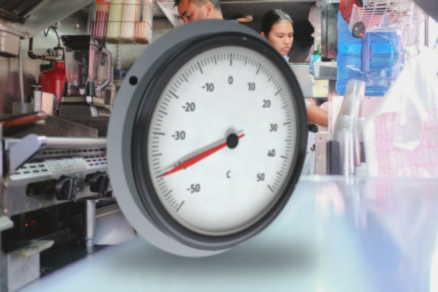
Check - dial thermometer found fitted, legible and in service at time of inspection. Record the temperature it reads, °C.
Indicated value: -40 °C
